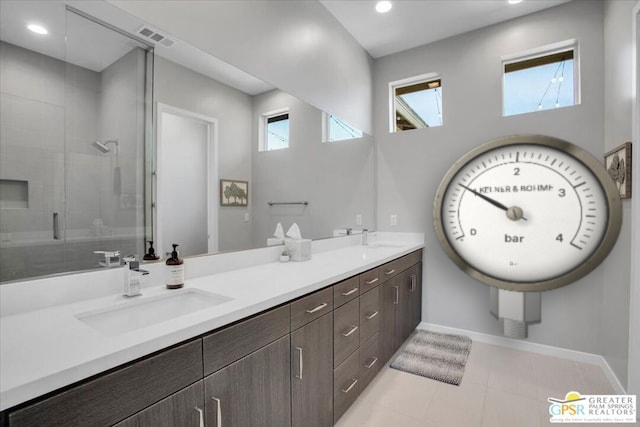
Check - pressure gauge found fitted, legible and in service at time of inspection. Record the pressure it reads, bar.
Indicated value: 1 bar
